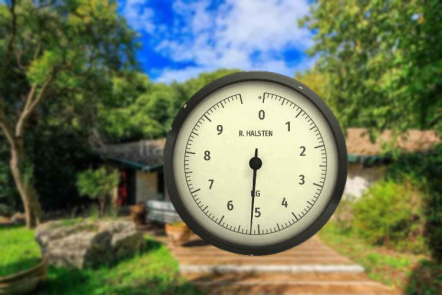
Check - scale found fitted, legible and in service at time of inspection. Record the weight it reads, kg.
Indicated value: 5.2 kg
